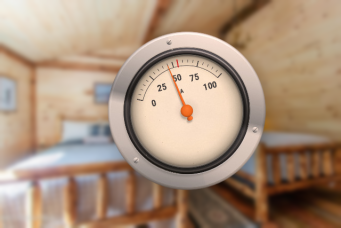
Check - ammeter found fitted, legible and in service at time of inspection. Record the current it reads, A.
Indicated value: 45 A
